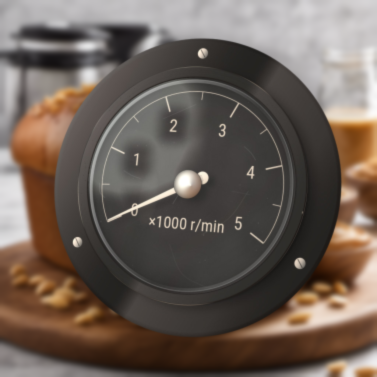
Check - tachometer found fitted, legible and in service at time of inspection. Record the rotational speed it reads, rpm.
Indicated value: 0 rpm
